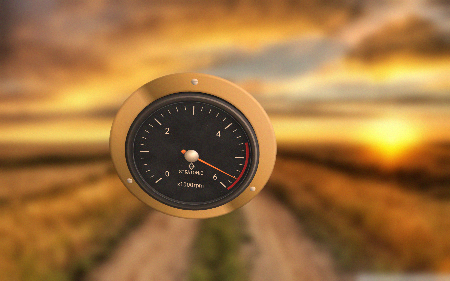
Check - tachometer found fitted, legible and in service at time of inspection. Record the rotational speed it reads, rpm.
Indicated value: 5600 rpm
